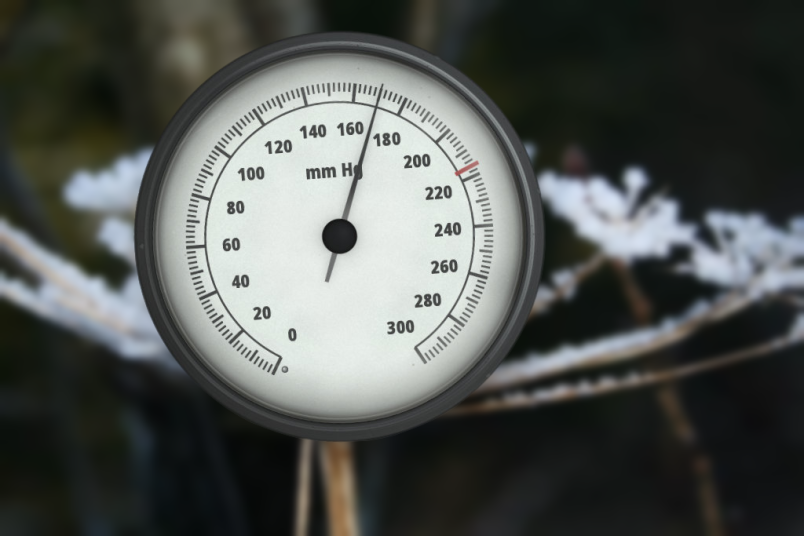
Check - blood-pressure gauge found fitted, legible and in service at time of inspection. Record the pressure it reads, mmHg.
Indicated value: 170 mmHg
